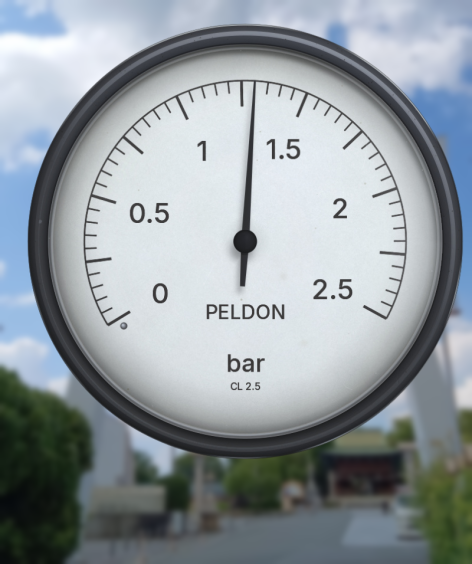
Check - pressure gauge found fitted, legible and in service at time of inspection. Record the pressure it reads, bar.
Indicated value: 1.3 bar
